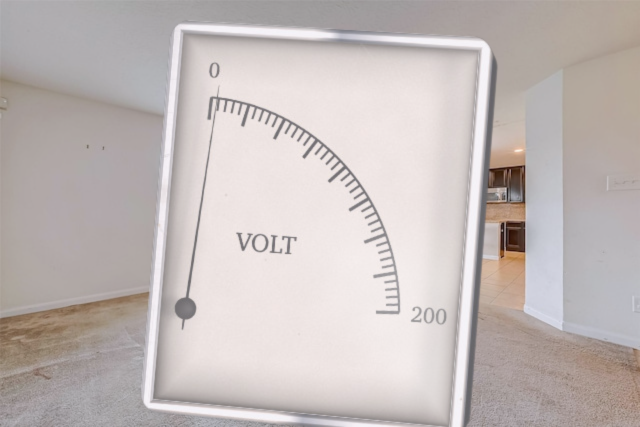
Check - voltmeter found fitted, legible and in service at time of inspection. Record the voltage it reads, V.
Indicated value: 5 V
